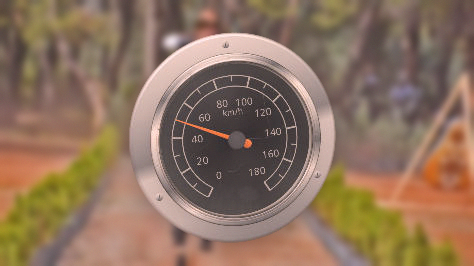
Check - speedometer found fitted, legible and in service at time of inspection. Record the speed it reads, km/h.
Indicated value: 50 km/h
